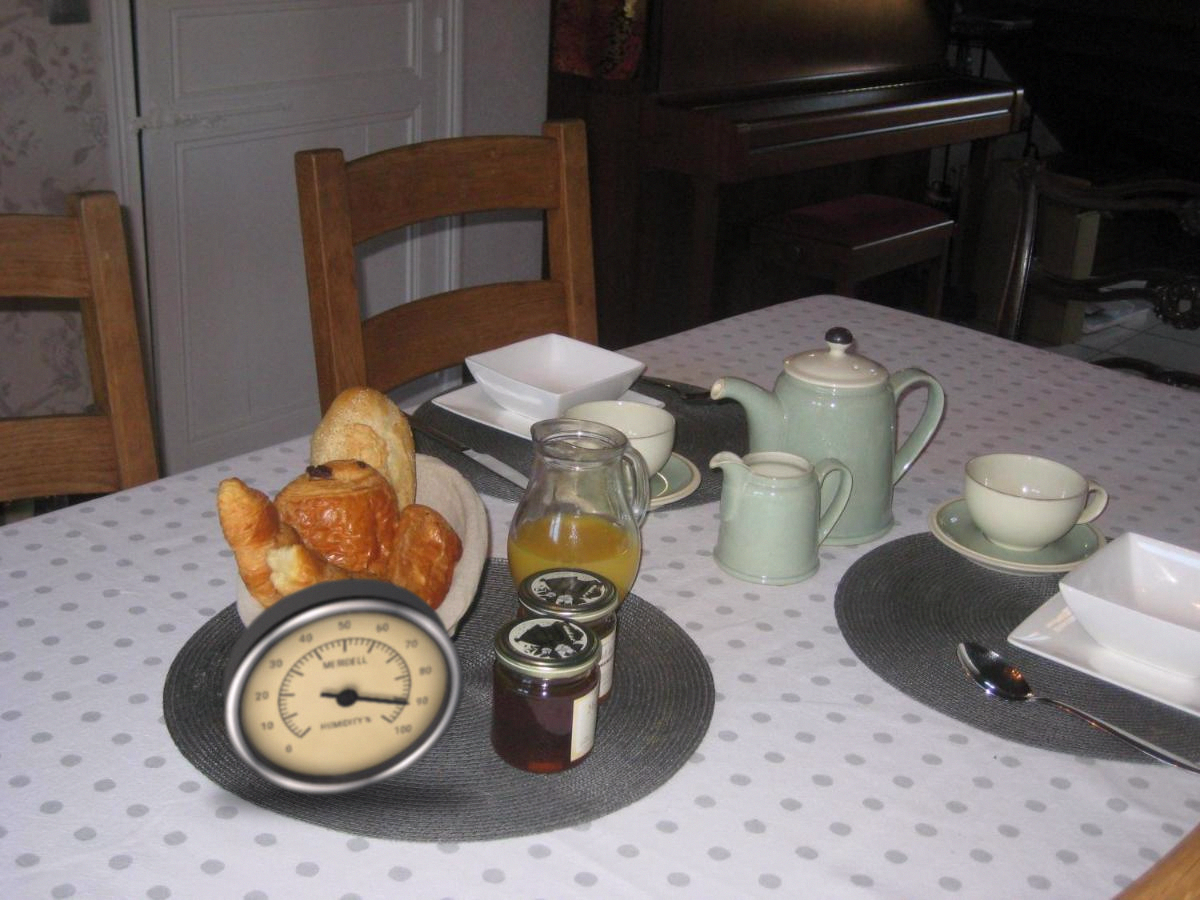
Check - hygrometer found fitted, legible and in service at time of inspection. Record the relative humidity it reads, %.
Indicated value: 90 %
